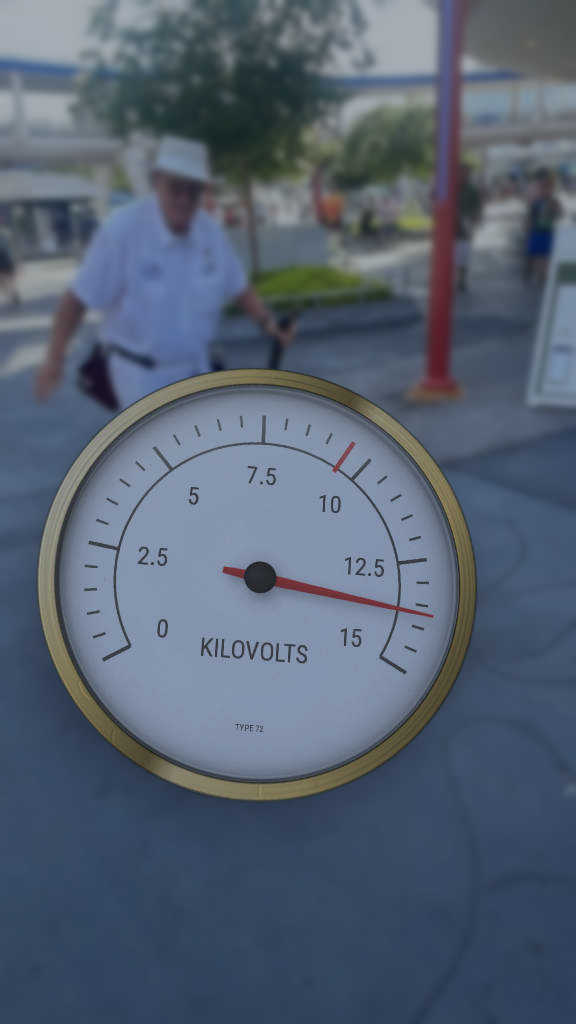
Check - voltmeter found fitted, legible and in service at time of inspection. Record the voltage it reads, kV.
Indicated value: 13.75 kV
